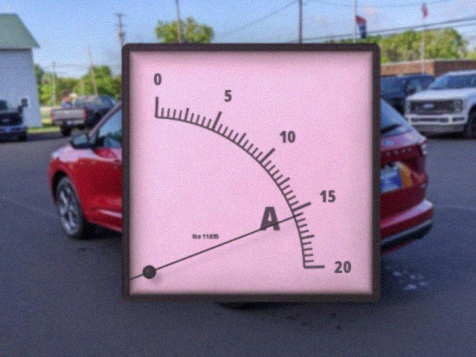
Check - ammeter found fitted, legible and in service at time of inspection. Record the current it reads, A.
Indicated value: 15.5 A
